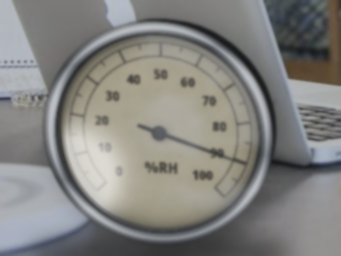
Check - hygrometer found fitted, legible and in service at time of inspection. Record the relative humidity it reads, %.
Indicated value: 90 %
